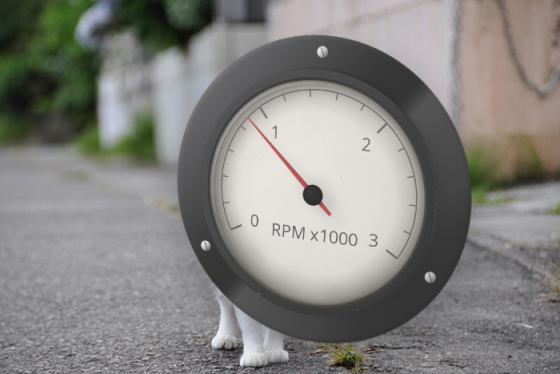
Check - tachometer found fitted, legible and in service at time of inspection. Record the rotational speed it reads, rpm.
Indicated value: 900 rpm
